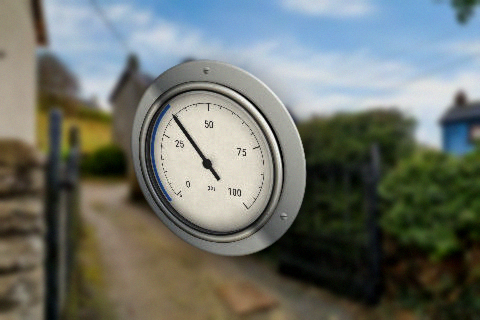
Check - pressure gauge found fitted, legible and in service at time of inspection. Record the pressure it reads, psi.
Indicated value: 35 psi
